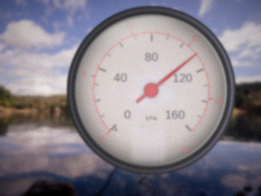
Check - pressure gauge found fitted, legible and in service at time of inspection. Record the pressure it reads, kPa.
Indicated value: 110 kPa
